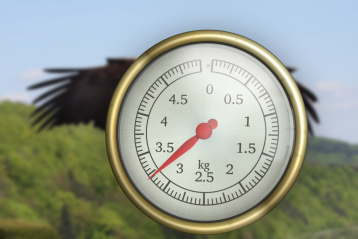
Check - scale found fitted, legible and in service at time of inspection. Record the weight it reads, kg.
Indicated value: 3.2 kg
